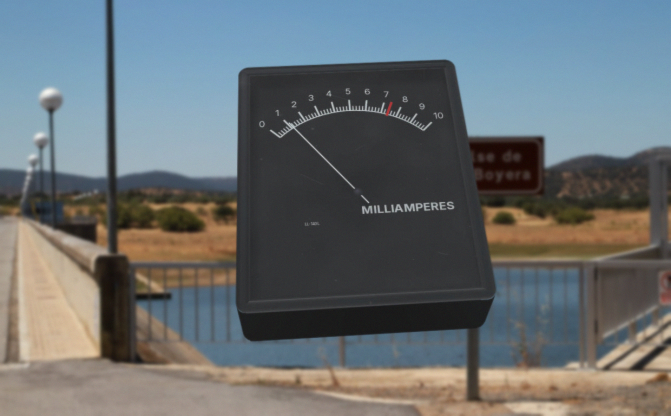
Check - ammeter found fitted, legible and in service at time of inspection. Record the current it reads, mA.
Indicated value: 1 mA
